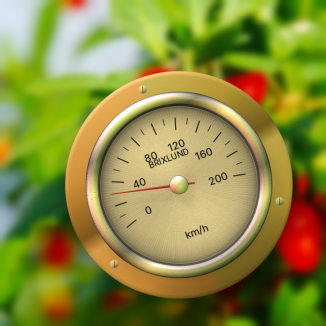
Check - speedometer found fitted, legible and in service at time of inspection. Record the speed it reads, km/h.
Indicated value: 30 km/h
